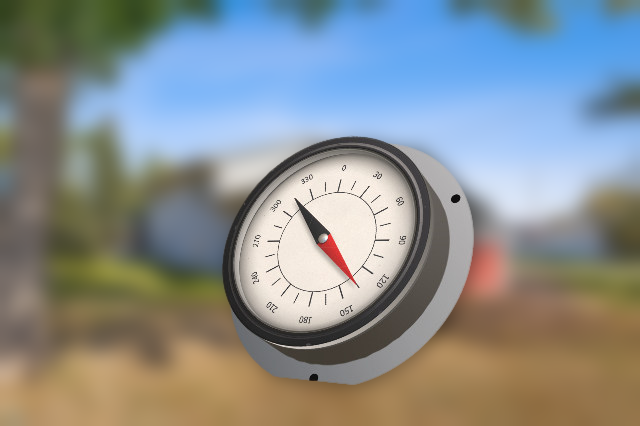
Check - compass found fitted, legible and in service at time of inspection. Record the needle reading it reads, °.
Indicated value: 135 °
